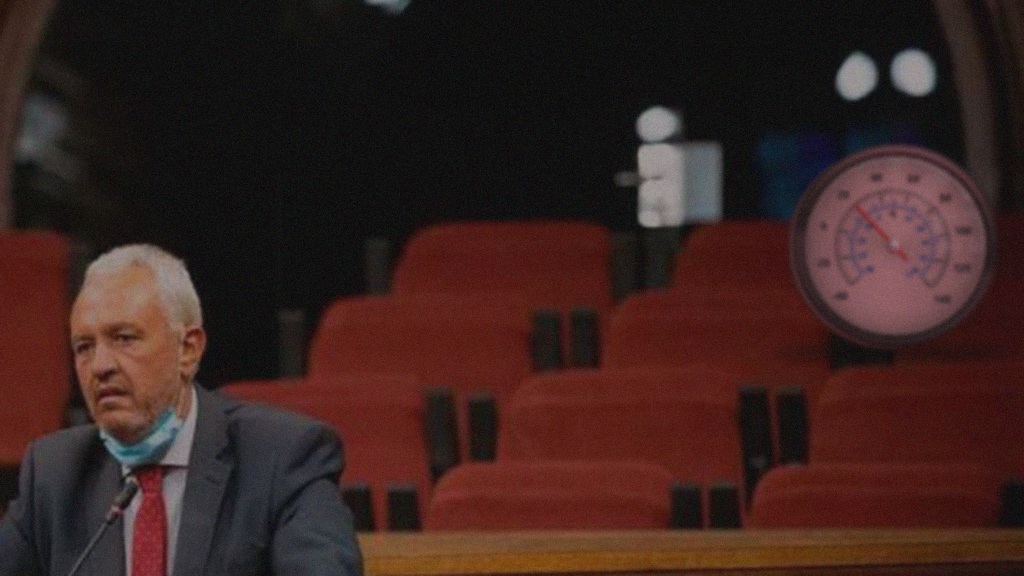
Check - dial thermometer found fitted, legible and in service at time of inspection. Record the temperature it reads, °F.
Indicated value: 20 °F
